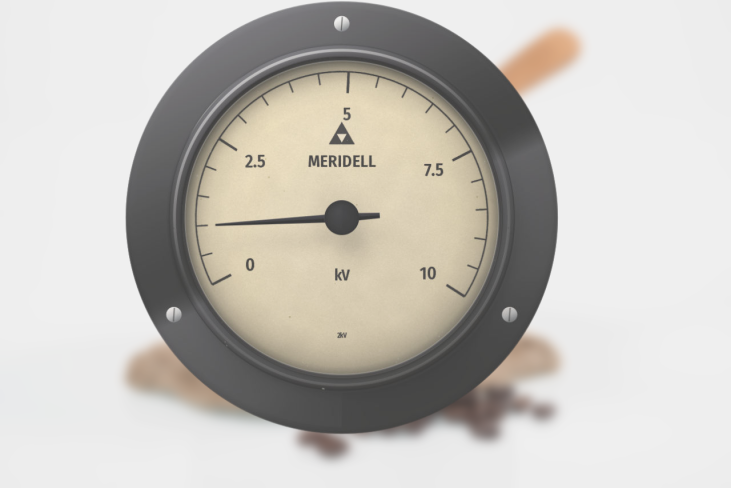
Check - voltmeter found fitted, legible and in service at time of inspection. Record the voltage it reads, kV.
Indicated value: 1 kV
